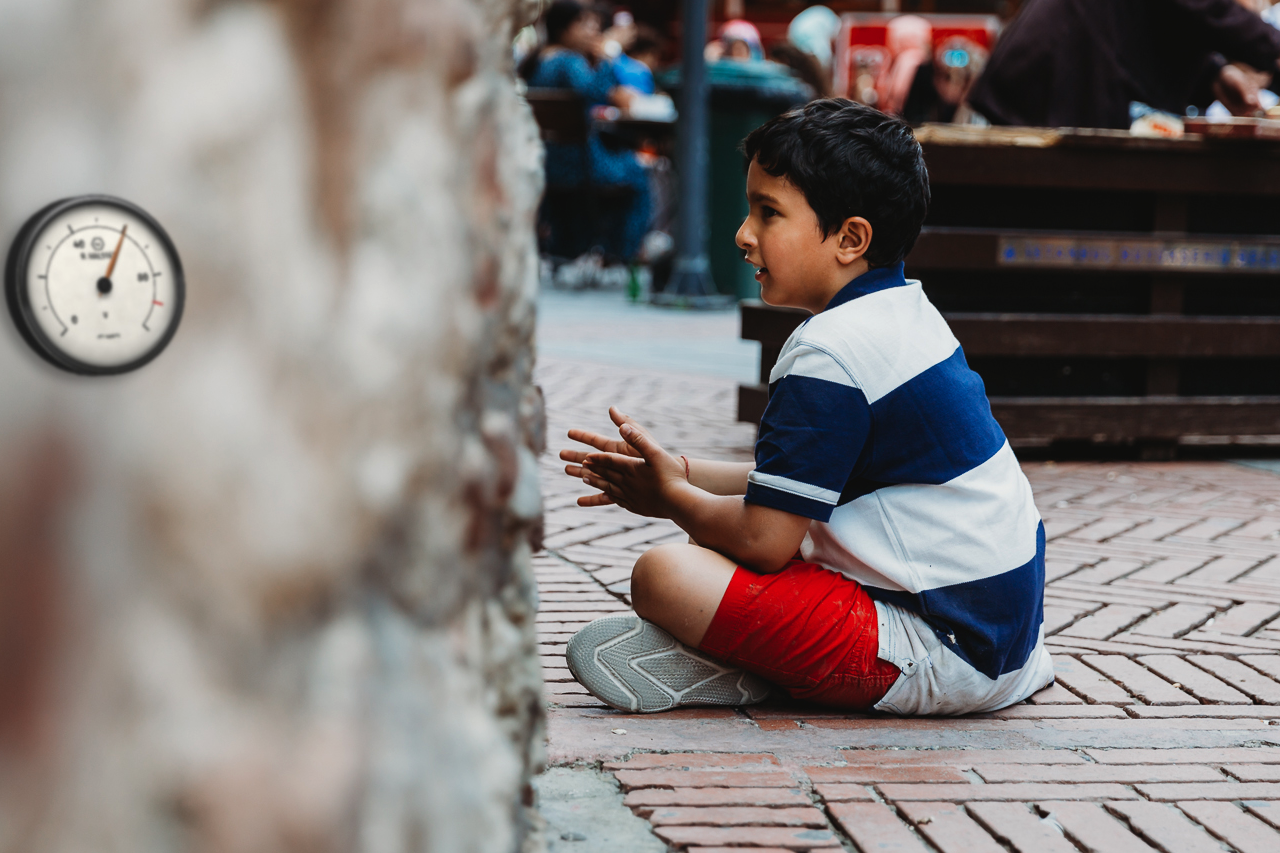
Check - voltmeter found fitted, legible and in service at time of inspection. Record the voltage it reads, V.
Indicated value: 60 V
